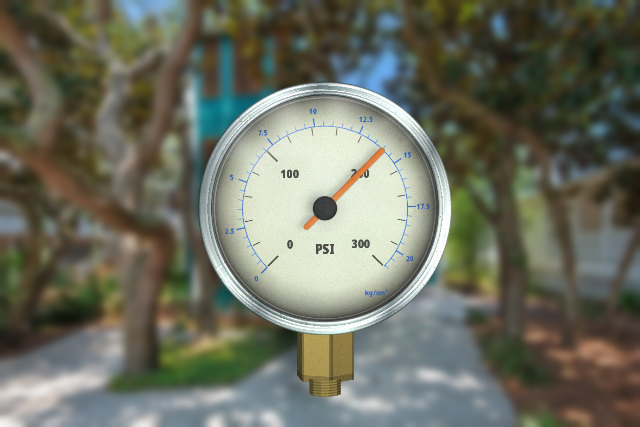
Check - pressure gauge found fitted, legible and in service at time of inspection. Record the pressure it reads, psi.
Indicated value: 200 psi
